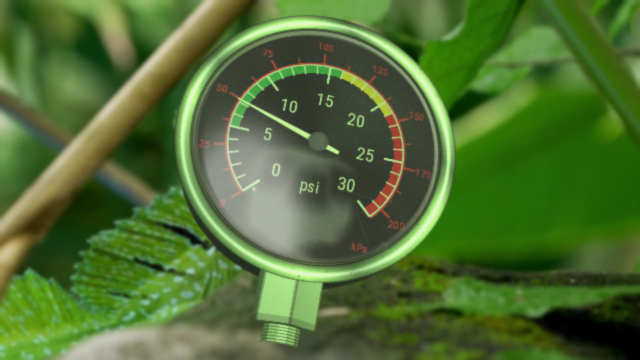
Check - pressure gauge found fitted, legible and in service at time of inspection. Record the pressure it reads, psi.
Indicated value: 7 psi
